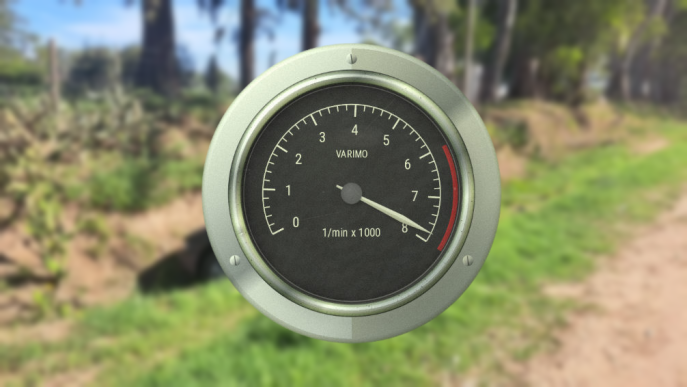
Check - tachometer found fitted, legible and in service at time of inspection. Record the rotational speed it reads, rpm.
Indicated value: 7800 rpm
